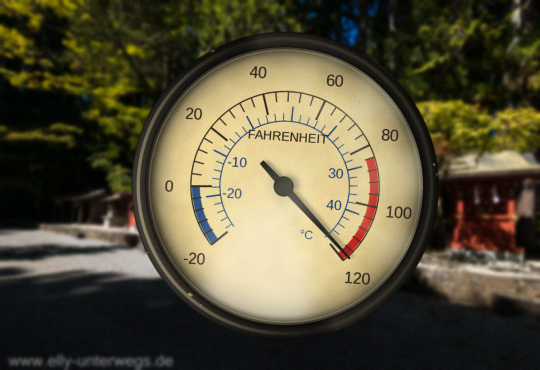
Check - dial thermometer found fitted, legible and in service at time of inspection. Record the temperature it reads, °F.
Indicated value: 118 °F
